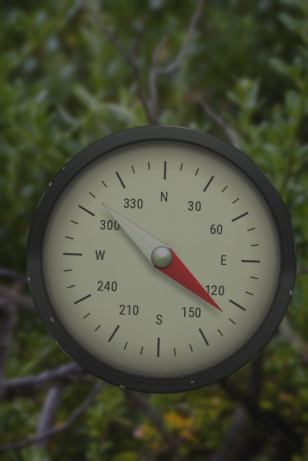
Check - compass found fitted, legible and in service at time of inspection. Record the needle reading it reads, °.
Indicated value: 130 °
